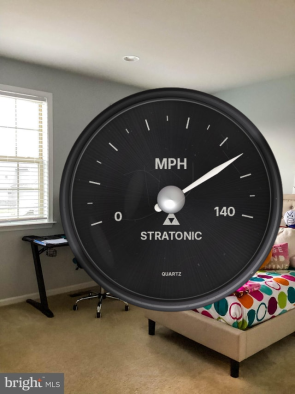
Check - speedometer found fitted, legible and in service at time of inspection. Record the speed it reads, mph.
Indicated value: 110 mph
